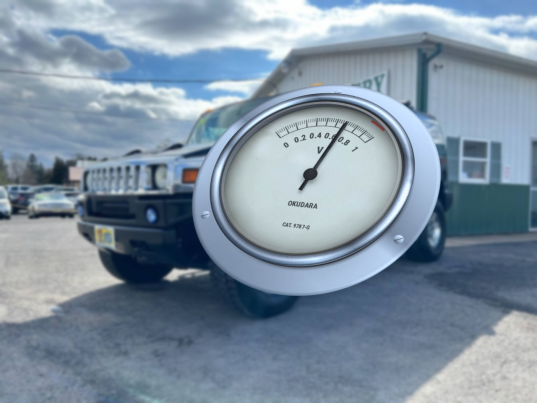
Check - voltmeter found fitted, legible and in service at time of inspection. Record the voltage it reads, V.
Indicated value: 0.7 V
